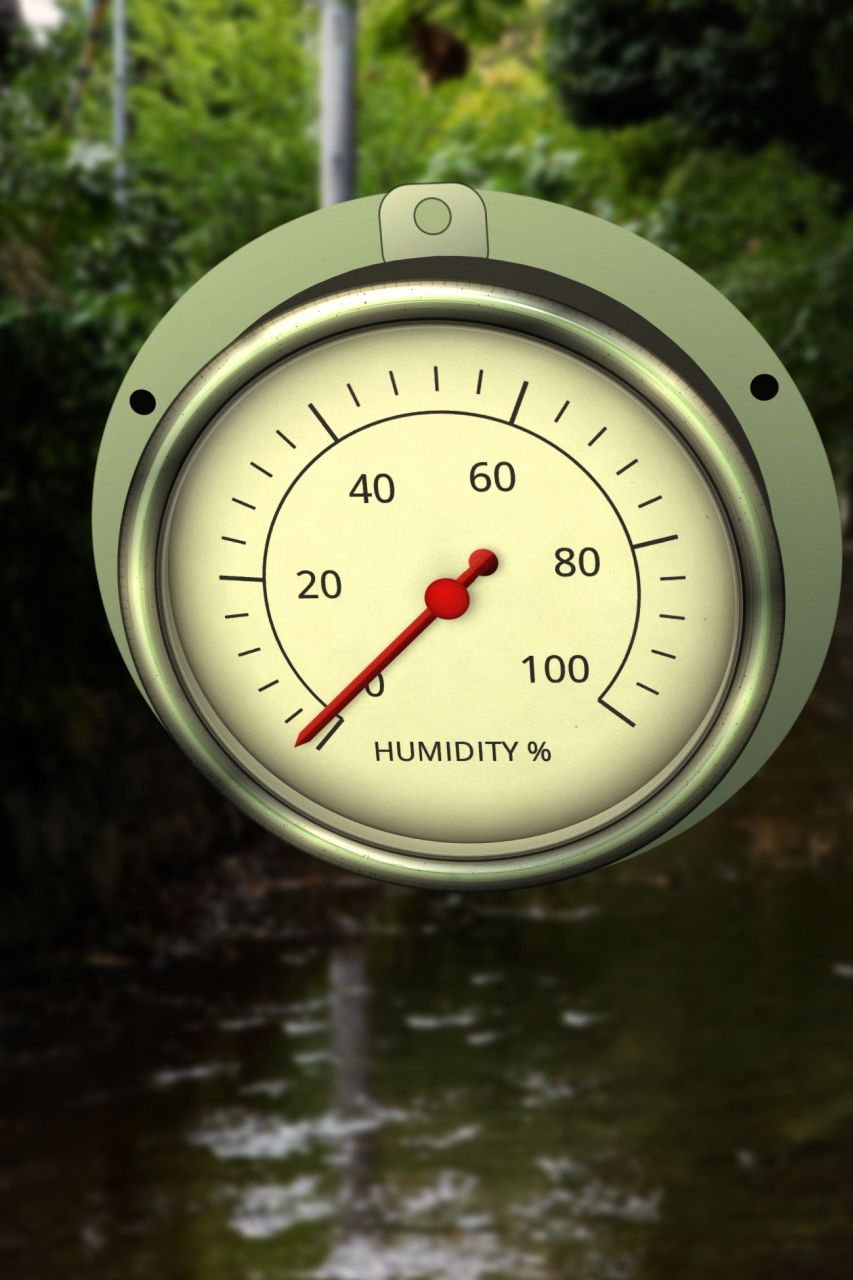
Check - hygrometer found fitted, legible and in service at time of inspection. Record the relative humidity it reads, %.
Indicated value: 2 %
